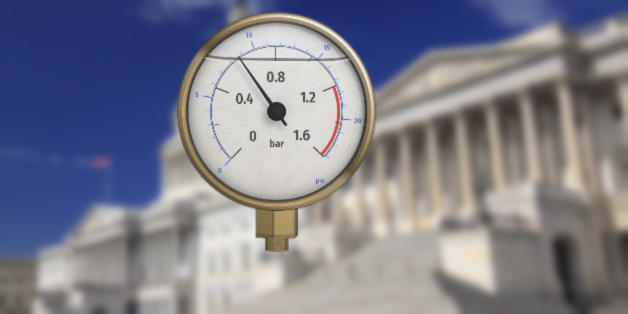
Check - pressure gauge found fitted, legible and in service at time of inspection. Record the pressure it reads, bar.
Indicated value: 0.6 bar
